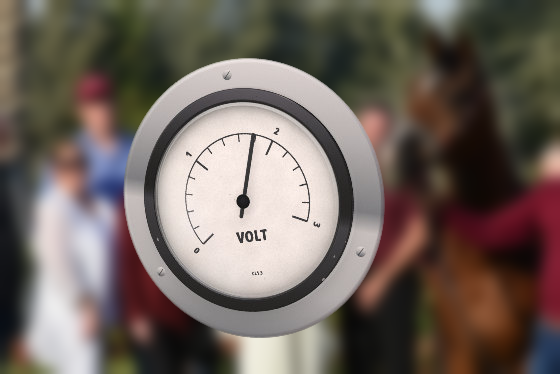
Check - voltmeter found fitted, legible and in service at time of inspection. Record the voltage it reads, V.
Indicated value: 1.8 V
